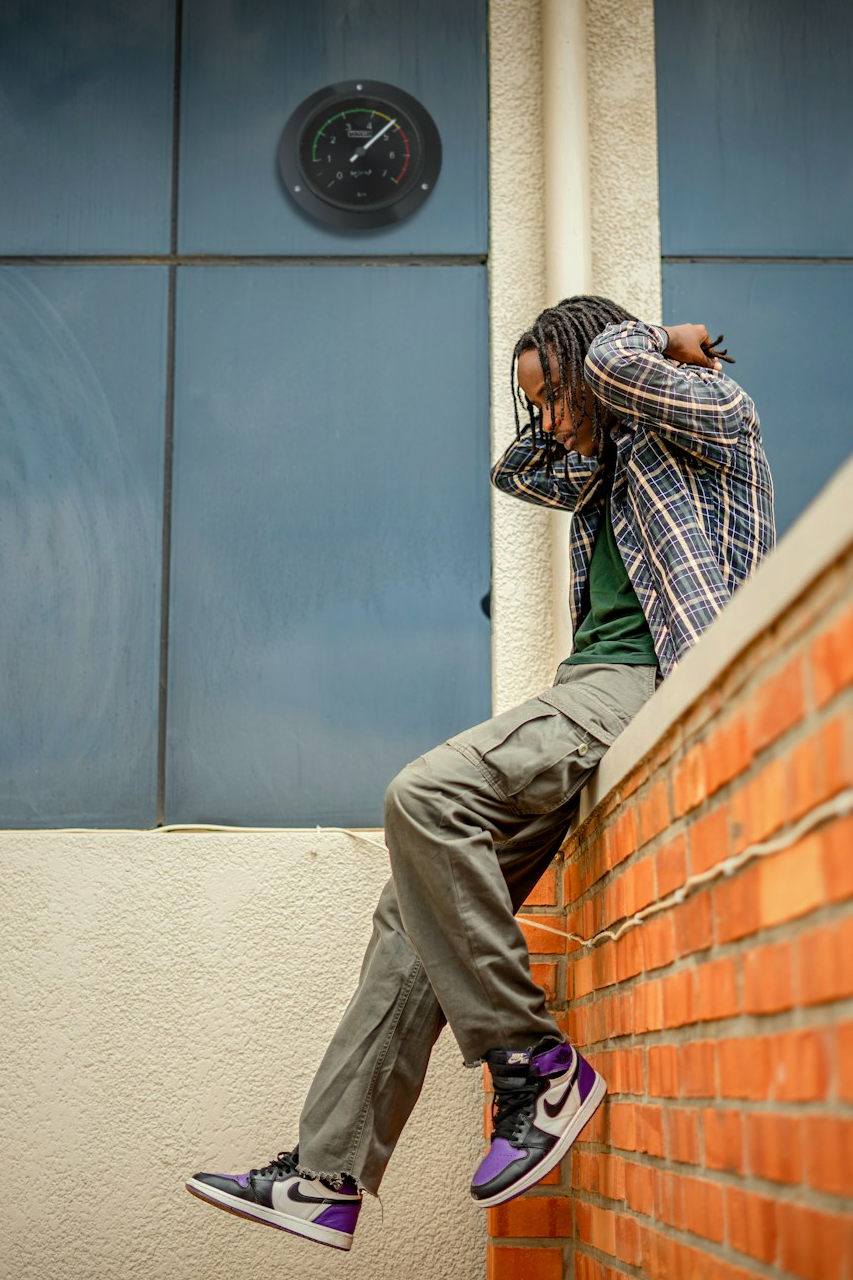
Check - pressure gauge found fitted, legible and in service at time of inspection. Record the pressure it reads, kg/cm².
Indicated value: 4.75 kg/cm²
